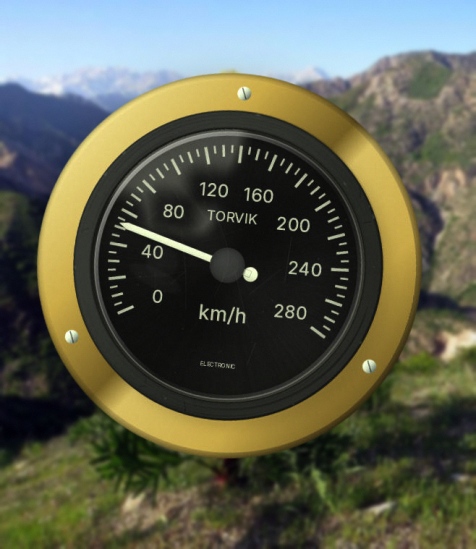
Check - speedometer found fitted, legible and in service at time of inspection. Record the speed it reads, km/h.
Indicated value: 52.5 km/h
